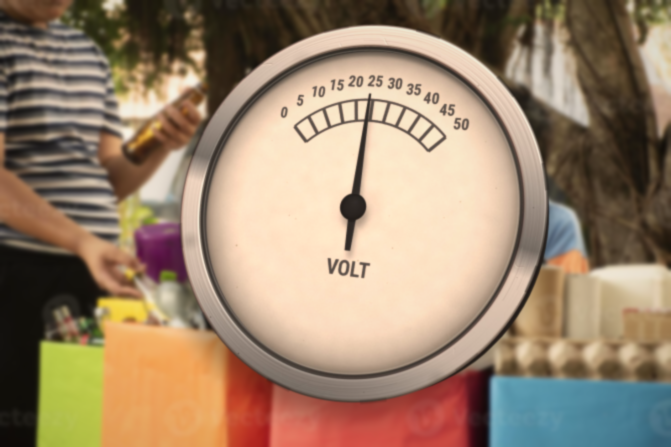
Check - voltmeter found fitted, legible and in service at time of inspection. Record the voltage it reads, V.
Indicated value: 25 V
